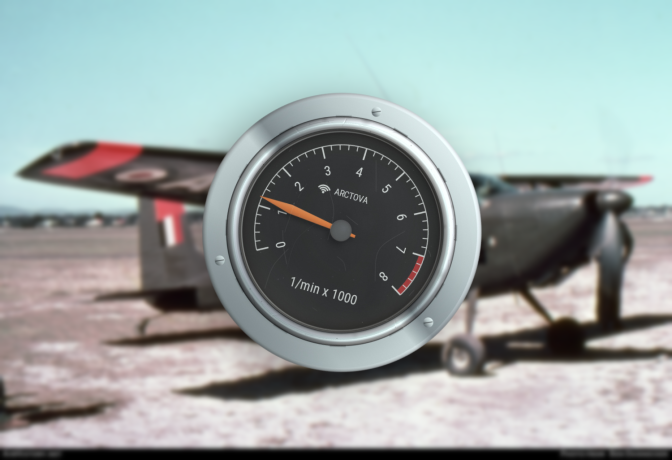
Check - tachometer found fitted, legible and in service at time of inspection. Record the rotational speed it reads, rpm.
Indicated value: 1200 rpm
